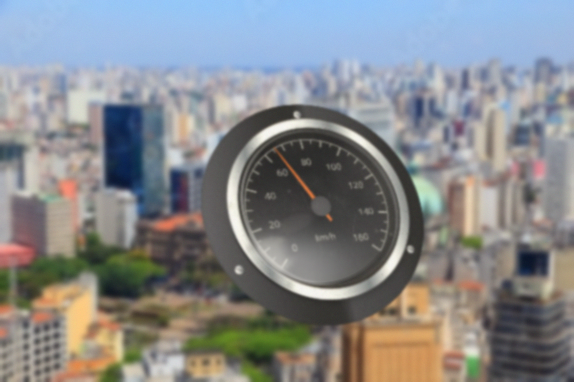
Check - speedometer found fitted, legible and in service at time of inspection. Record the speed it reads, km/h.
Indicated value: 65 km/h
